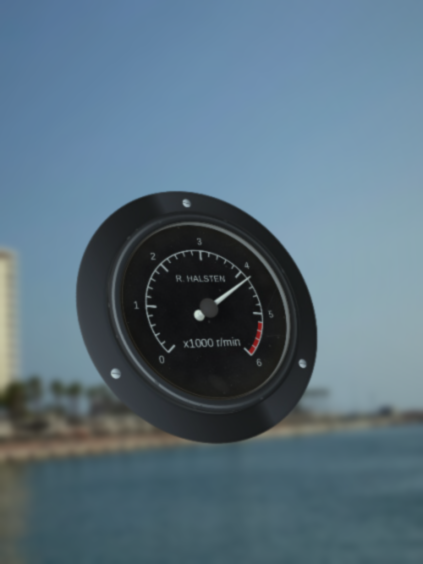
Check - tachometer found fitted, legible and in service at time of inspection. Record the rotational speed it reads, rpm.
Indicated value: 4200 rpm
